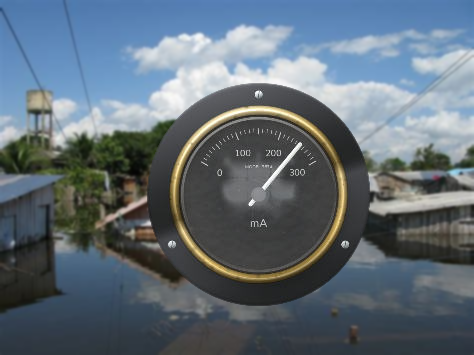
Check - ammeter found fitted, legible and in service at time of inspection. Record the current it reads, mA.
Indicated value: 250 mA
